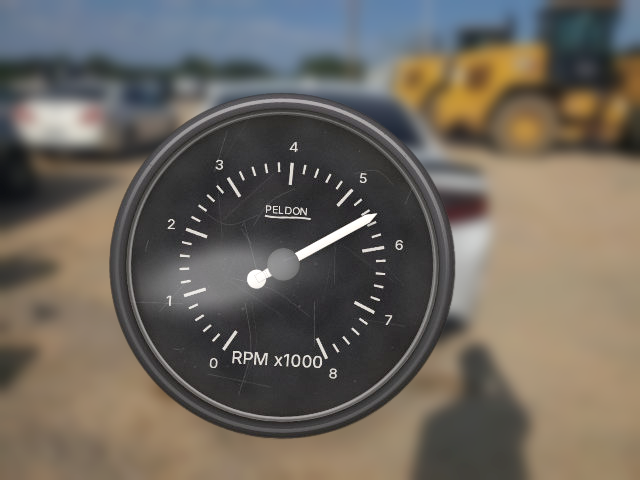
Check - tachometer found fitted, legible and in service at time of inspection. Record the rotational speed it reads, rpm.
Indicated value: 5500 rpm
